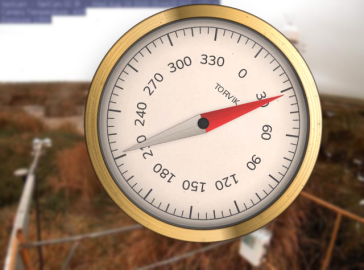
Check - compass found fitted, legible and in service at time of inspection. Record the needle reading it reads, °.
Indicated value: 32.5 °
